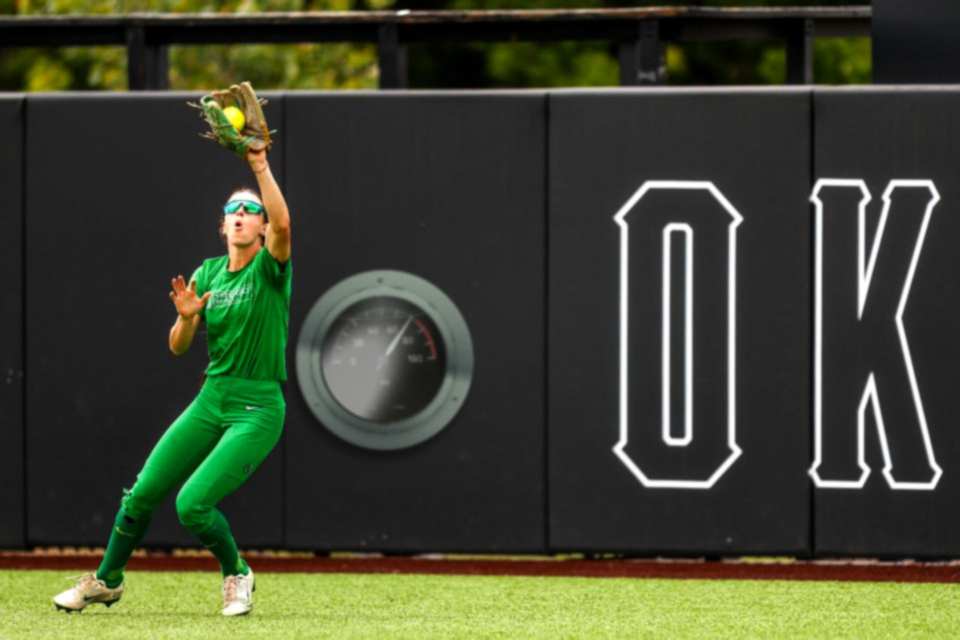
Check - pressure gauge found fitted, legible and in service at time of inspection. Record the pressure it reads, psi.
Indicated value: 70 psi
